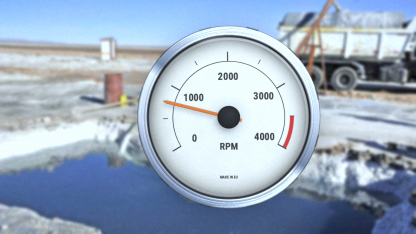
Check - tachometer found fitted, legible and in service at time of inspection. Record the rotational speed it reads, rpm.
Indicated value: 750 rpm
